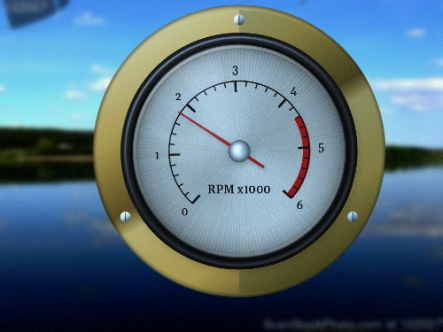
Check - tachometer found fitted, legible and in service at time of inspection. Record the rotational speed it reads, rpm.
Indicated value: 1800 rpm
